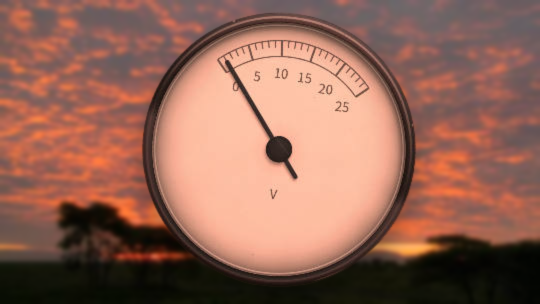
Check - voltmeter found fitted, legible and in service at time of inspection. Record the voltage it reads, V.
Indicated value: 1 V
